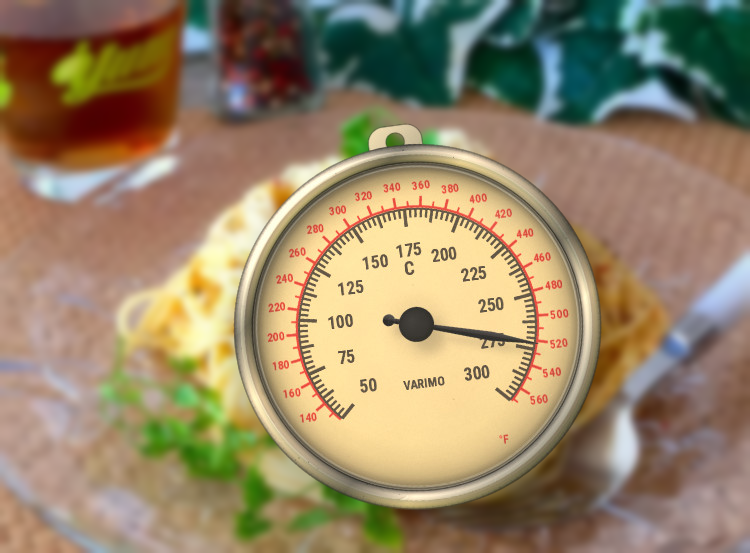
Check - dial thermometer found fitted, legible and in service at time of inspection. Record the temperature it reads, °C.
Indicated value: 272.5 °C
